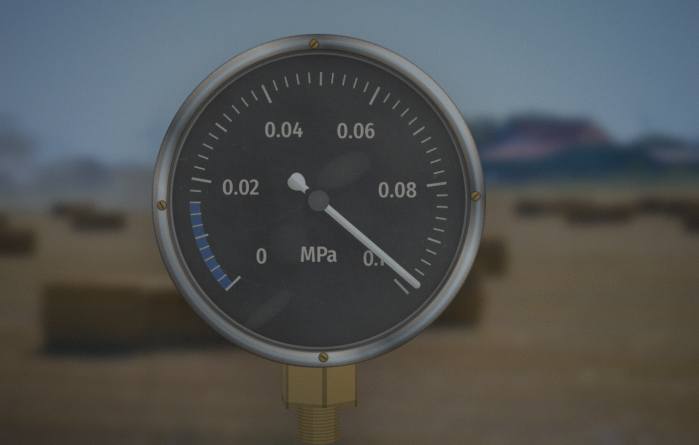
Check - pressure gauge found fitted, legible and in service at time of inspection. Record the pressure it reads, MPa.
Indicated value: 0.098 MPa
